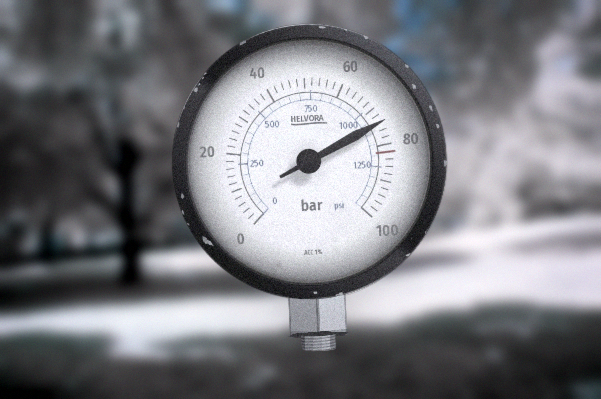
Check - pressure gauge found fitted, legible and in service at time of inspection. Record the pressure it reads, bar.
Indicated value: 74 bar
